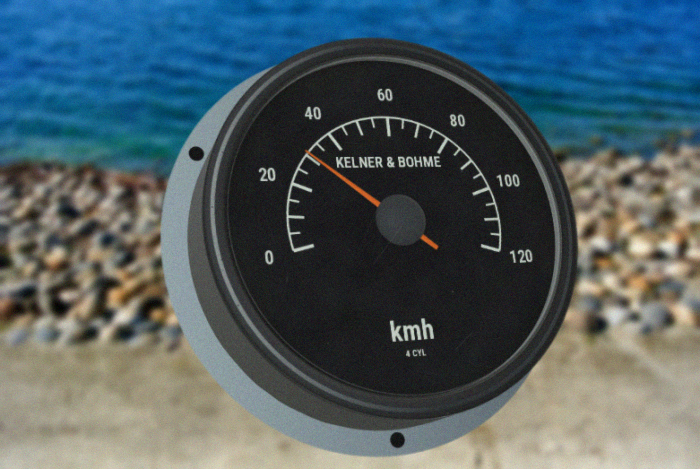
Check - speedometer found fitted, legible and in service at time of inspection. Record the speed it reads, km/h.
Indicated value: 30 km/h
